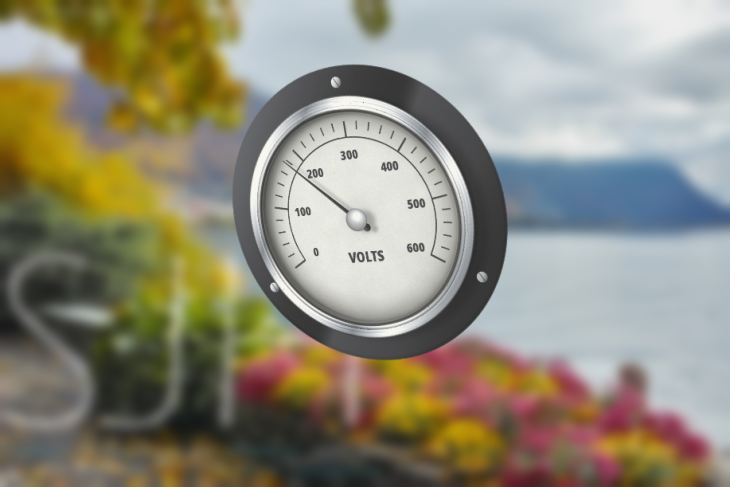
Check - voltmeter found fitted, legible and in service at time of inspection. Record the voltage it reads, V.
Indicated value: 180 V
